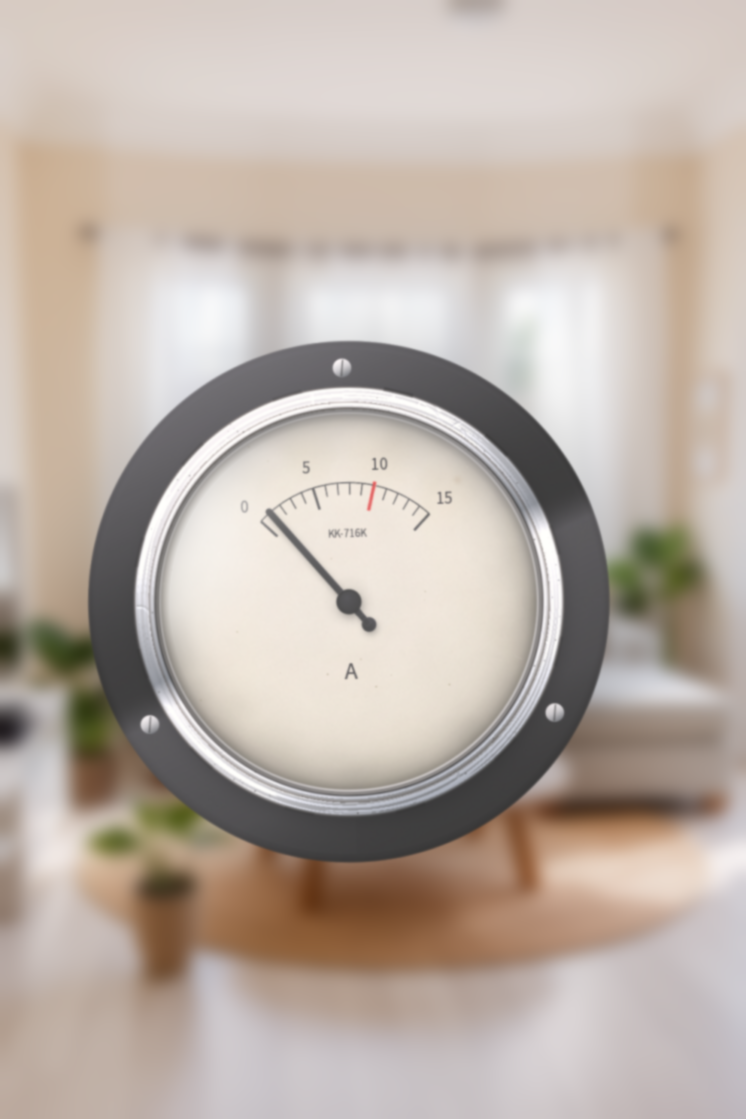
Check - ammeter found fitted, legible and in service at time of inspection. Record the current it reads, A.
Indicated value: 1 A
